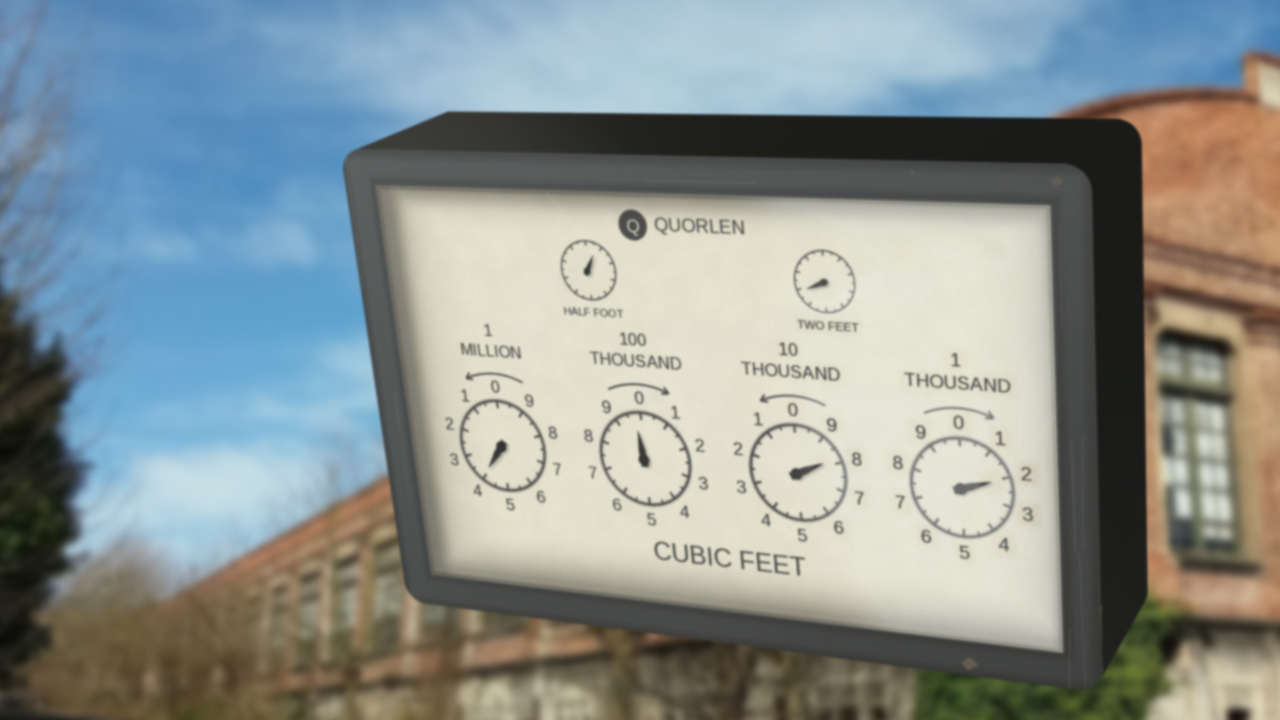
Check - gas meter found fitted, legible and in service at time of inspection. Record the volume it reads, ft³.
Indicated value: 398200 ft³
